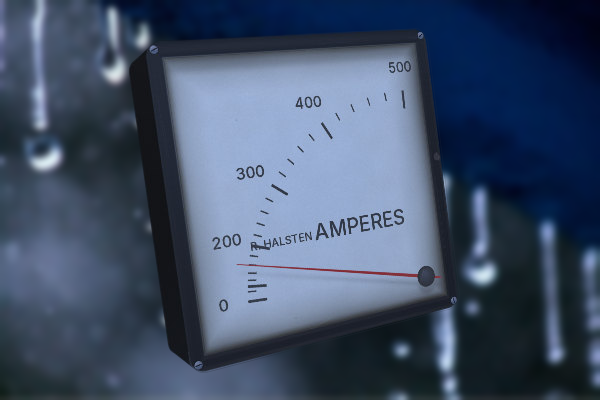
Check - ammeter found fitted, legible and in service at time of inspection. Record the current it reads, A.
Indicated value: 160 A
